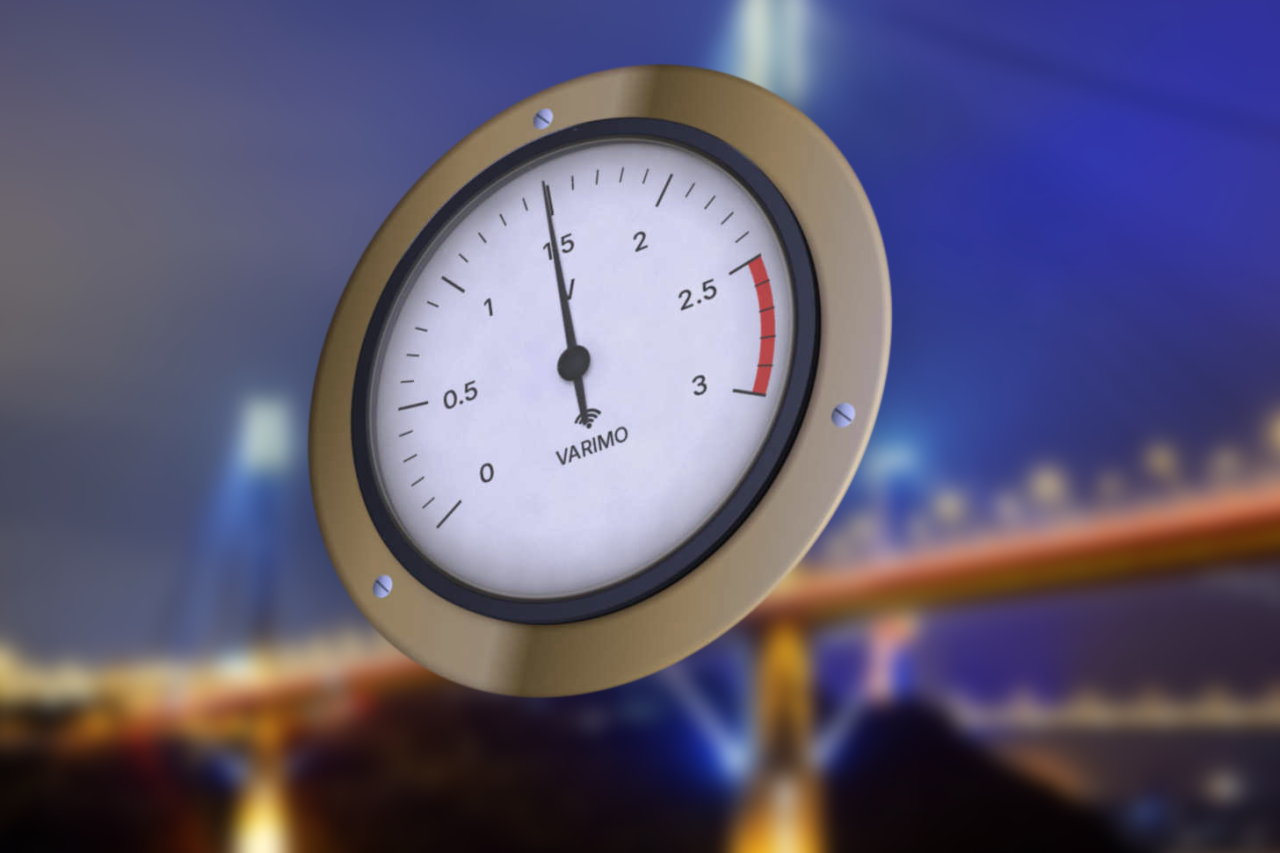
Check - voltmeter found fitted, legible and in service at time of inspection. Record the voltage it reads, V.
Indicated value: 1.5 V
